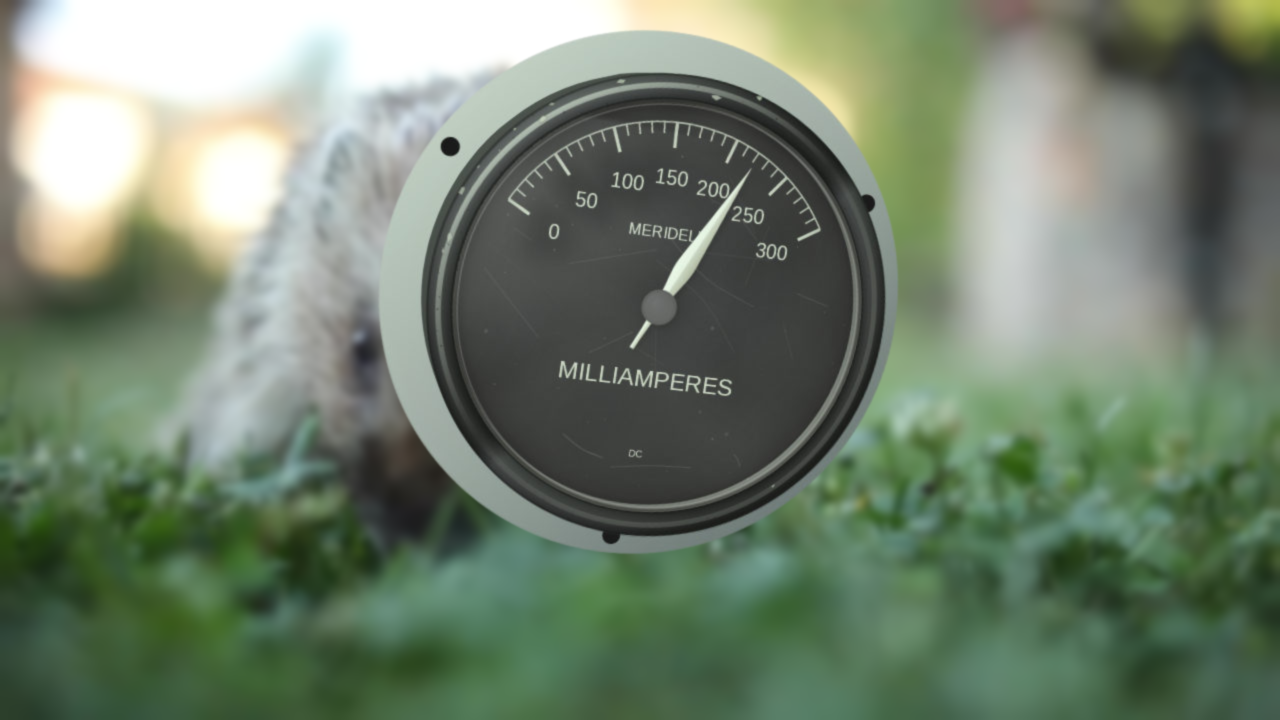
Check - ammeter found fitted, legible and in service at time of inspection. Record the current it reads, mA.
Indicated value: 220 mA
